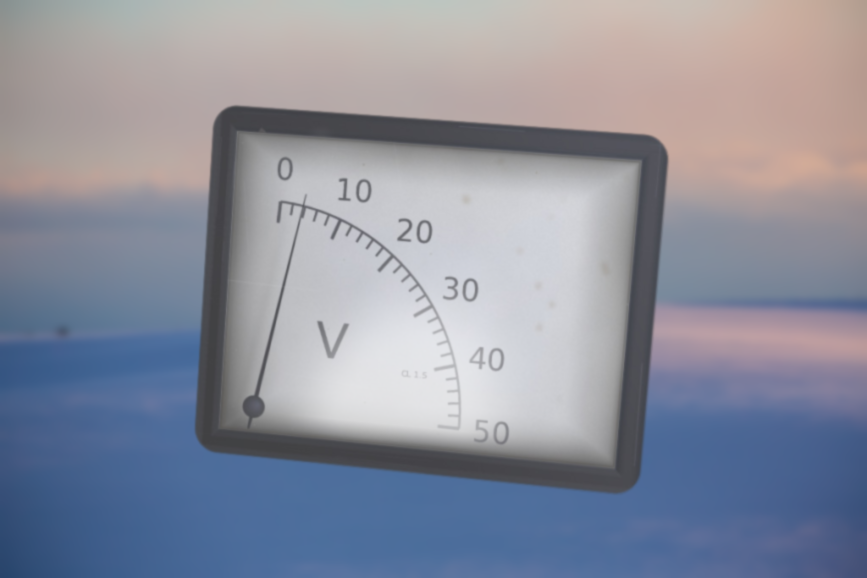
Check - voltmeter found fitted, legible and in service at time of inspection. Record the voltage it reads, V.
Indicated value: 4 V
